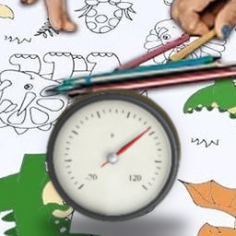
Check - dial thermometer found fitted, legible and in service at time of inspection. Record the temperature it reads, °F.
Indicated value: 76 °F
